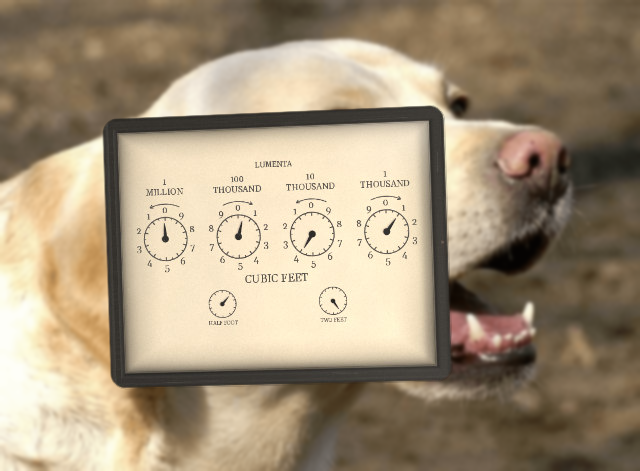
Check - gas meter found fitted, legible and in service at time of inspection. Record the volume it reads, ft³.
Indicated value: 4100 ft³
